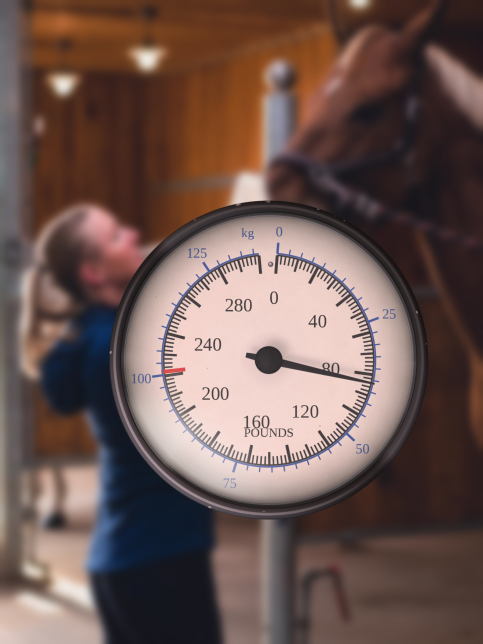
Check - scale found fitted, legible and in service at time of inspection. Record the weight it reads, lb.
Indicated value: 84 lb
